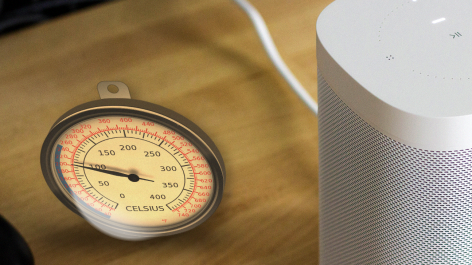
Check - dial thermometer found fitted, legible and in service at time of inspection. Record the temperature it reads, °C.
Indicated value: 100 °C
